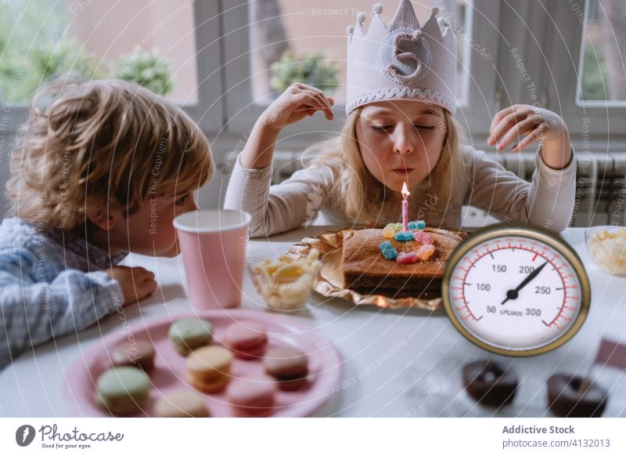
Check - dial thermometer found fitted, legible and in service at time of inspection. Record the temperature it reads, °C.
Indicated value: 212.5 °C
